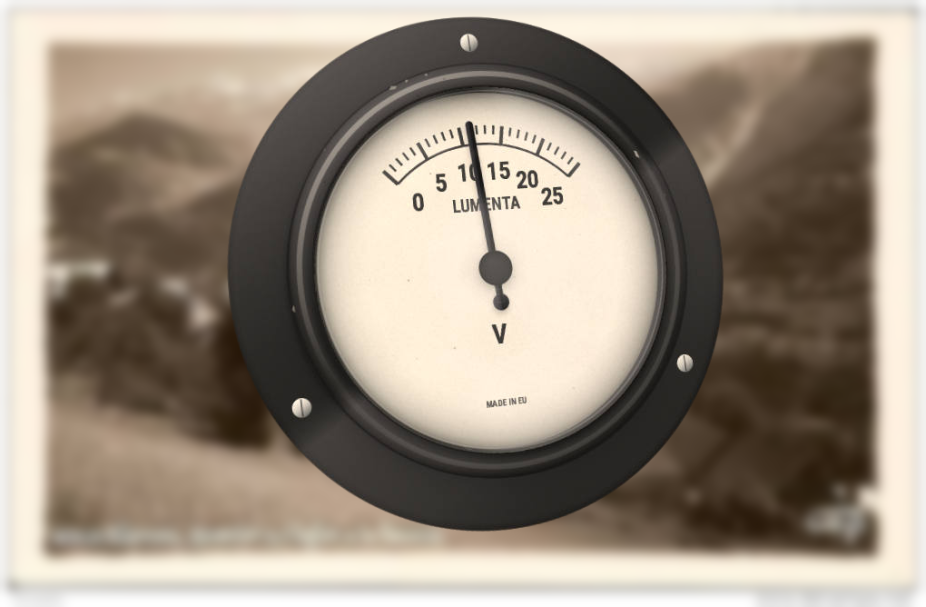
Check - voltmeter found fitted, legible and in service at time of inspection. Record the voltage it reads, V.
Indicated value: 11 V
